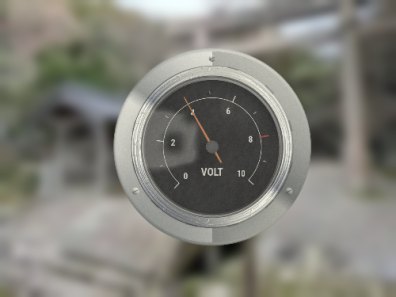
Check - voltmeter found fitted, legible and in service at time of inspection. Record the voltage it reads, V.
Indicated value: 4 V
